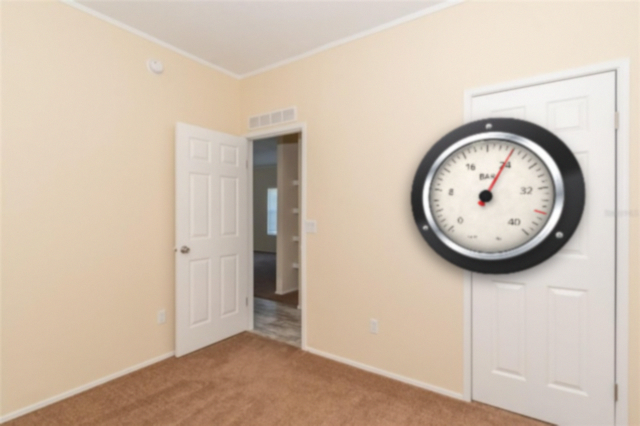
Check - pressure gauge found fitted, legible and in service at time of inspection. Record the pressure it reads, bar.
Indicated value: 24 bar
